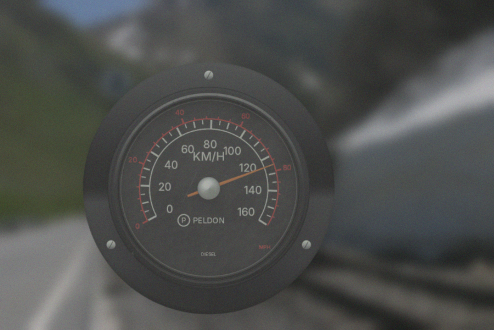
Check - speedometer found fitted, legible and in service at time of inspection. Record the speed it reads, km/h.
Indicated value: 125 km/h
